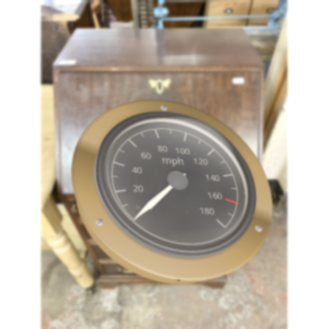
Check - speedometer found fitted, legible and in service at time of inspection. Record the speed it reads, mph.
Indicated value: 0 mph
